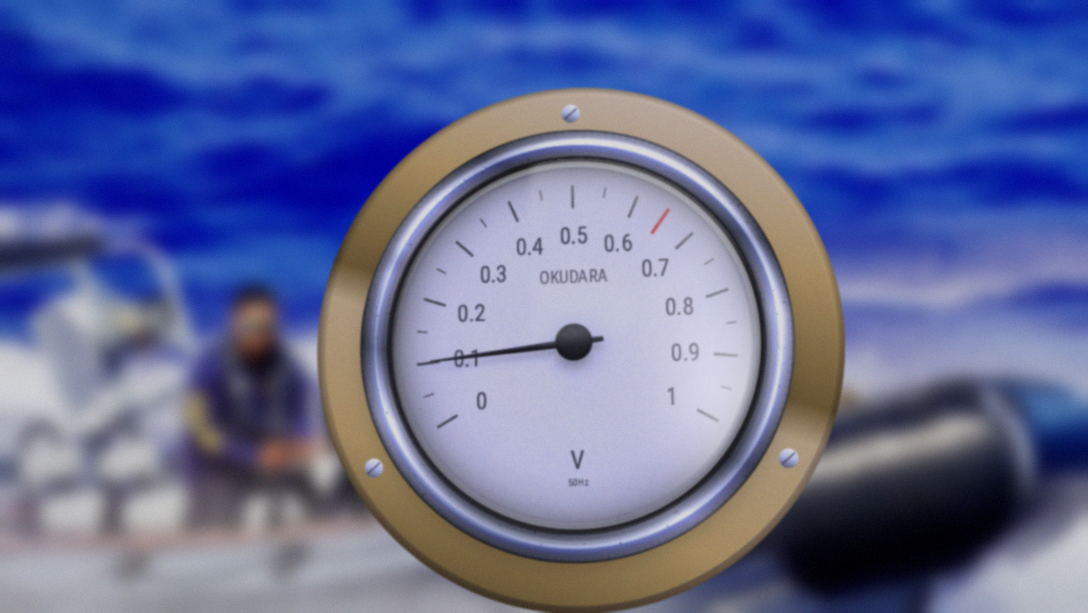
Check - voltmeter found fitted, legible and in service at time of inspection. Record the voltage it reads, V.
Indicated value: 0.1 V
